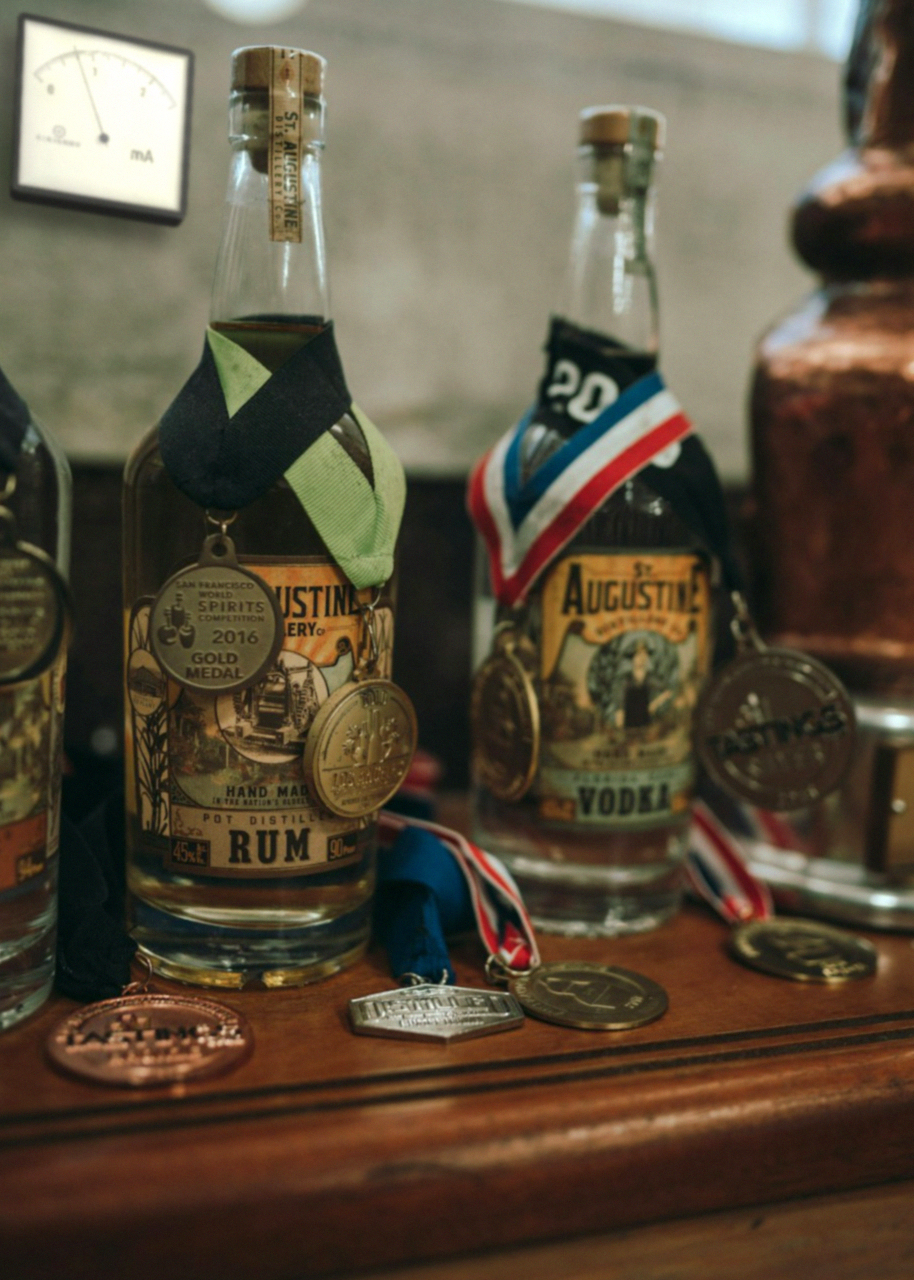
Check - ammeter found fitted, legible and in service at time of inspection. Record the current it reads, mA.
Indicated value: 0.75 mA
